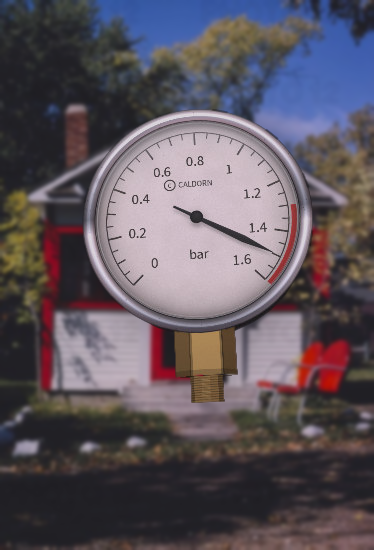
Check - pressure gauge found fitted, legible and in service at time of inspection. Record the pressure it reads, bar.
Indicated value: 1.5 bar
